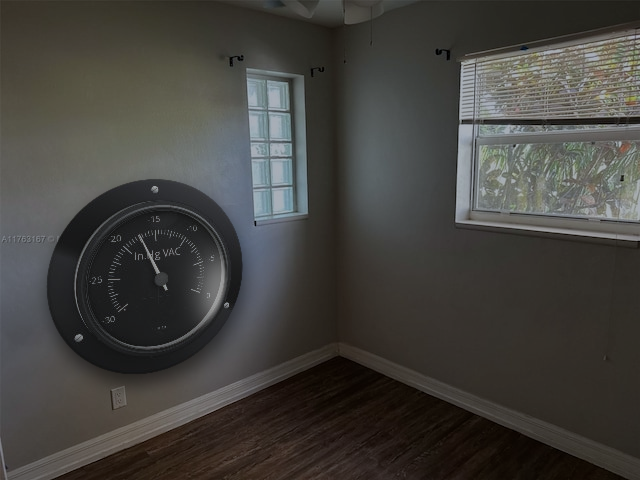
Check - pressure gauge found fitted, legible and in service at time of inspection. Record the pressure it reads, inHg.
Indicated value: -17.5 inHg
